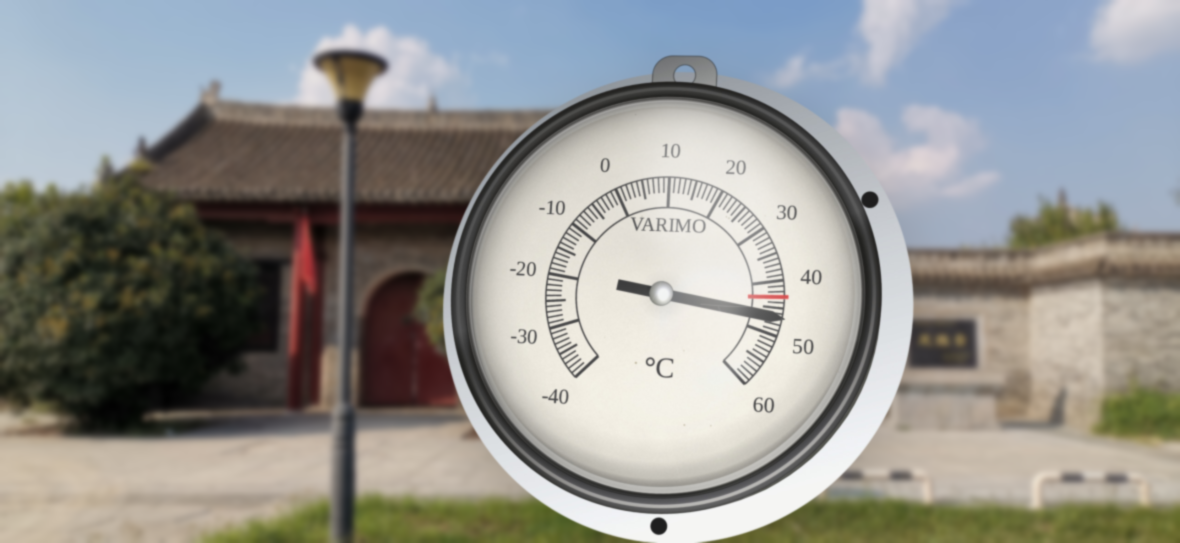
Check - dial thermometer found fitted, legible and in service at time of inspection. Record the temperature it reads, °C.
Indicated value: 47 °C
